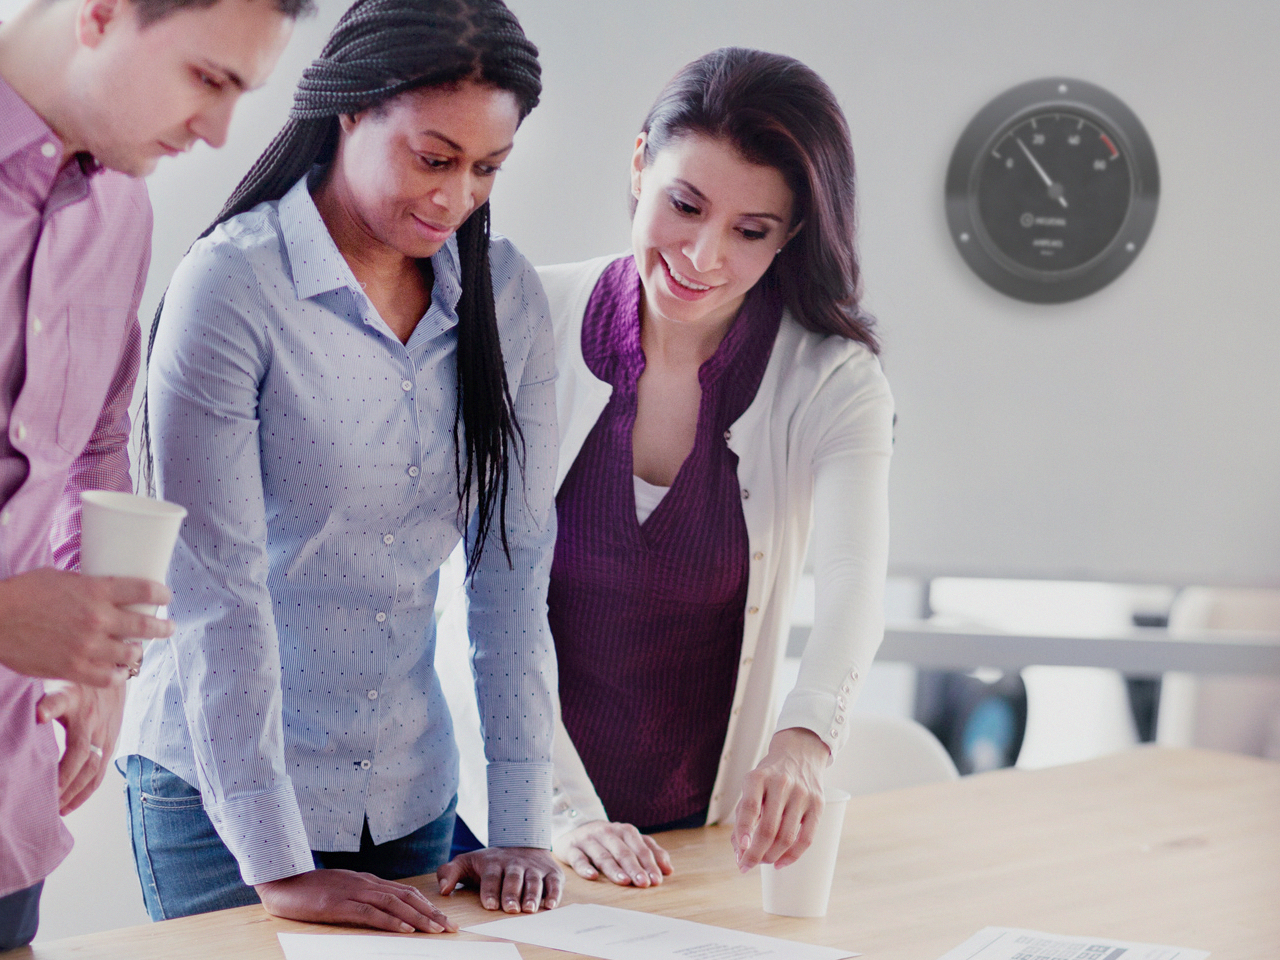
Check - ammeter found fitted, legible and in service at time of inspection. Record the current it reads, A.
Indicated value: 10 A
